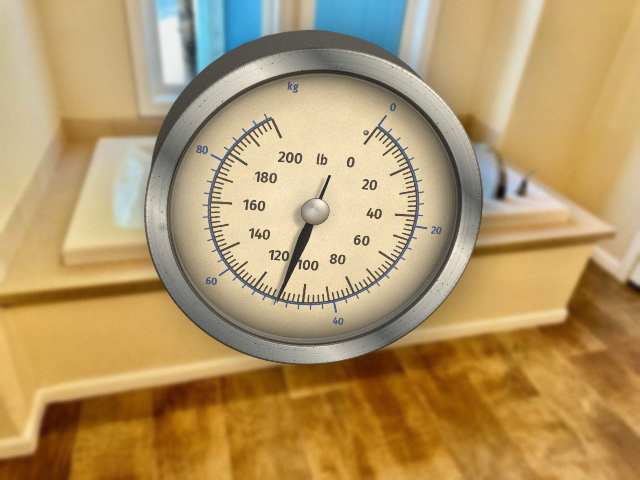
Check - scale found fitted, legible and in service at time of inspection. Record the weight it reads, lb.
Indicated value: 110 lb
